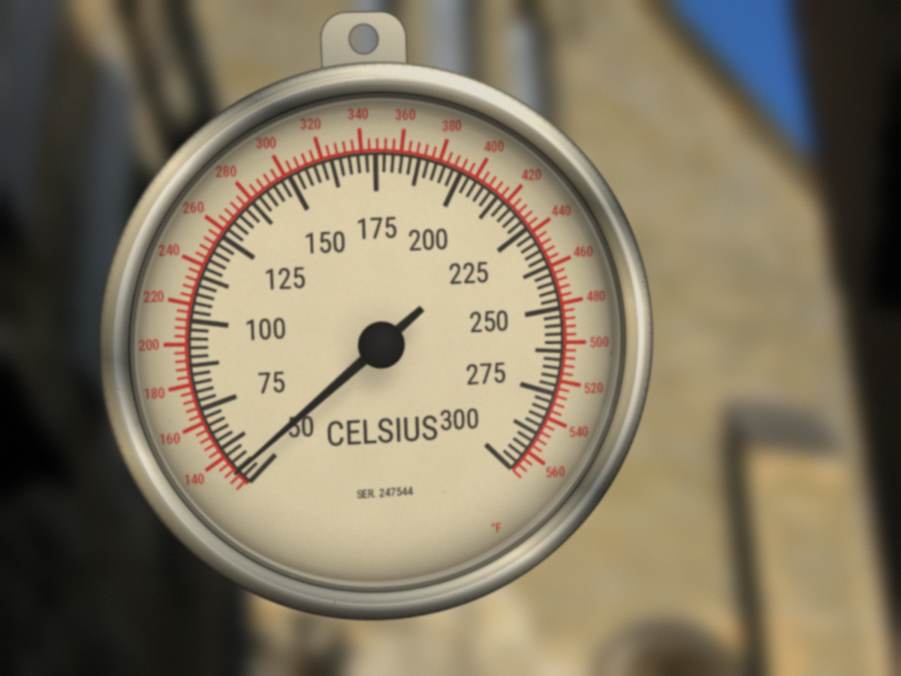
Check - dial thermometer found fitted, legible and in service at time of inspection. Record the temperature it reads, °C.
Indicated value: 55 °C
